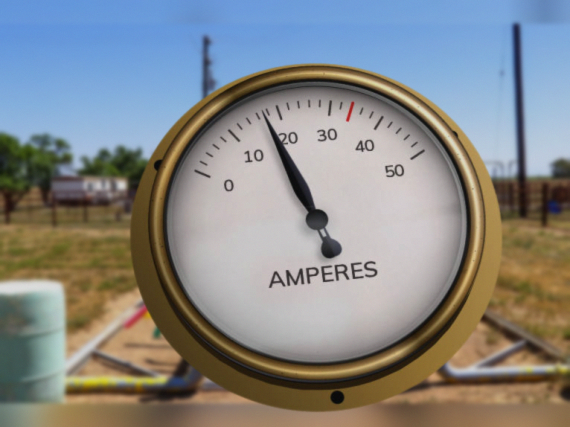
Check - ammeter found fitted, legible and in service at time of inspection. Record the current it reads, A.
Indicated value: 17 A
